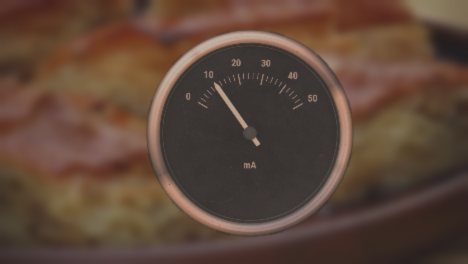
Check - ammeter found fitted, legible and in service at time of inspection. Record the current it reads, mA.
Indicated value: 10 mA
